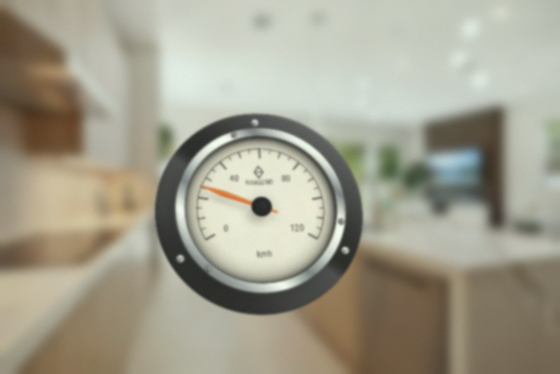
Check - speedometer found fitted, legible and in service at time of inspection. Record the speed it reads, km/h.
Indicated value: 25 km/h
